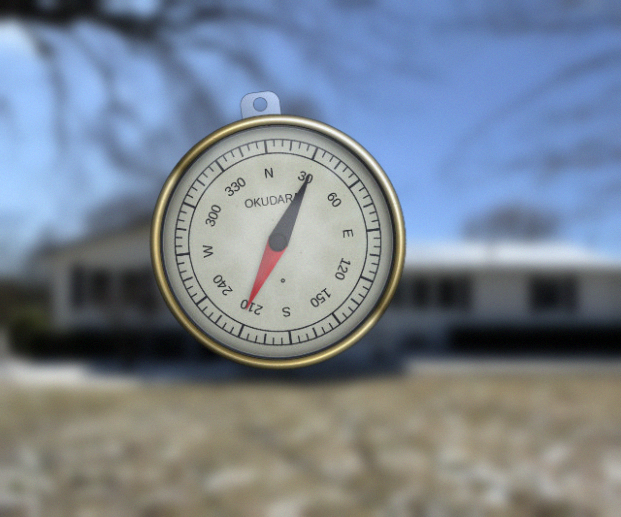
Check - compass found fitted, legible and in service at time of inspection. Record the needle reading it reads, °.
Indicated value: 212.5 °
